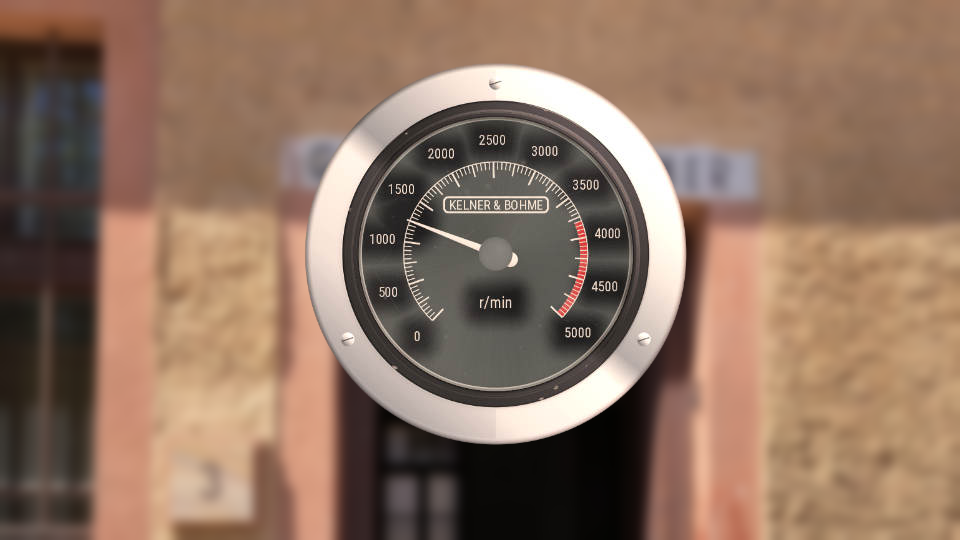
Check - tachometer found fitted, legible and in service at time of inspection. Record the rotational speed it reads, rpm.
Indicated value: 1250 rpm
